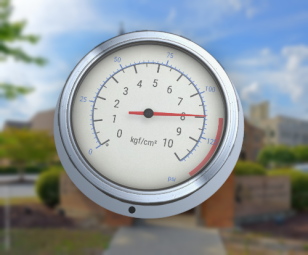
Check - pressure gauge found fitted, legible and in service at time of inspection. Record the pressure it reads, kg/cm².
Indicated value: 8 kg/cm²
